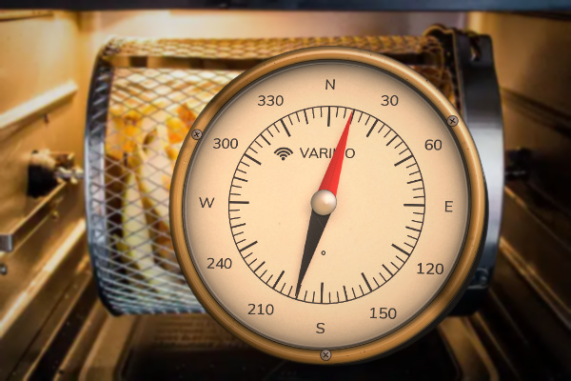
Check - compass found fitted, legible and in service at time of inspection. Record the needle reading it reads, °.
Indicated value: 15 °
